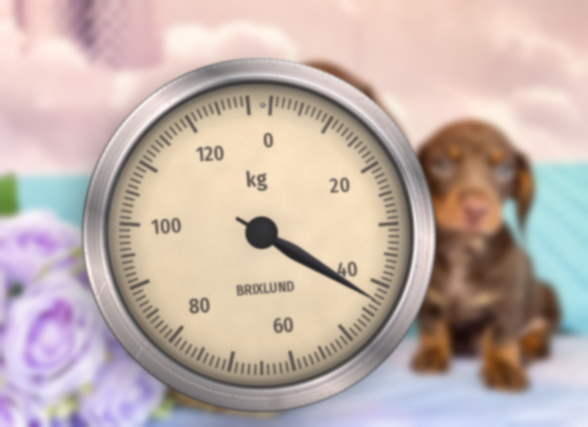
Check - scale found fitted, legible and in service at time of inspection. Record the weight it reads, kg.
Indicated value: 43 kg
